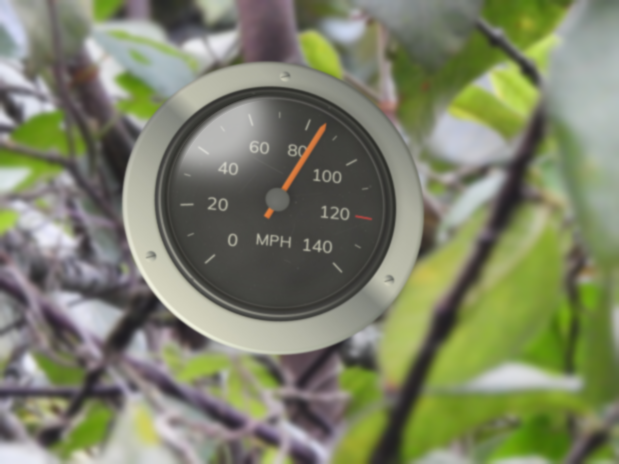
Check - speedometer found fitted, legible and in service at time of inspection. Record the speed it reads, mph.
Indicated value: 85 mph
